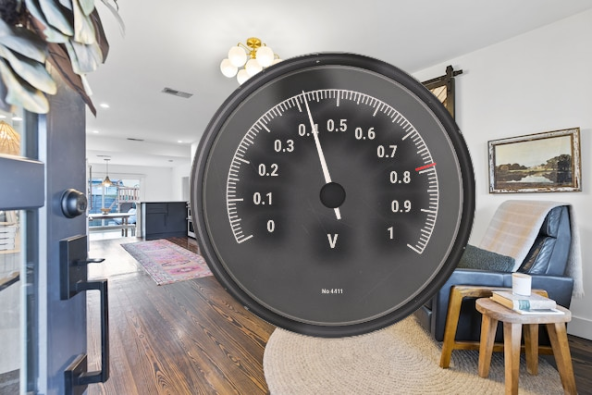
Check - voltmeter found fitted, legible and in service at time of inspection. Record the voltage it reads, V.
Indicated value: 0.42 V
